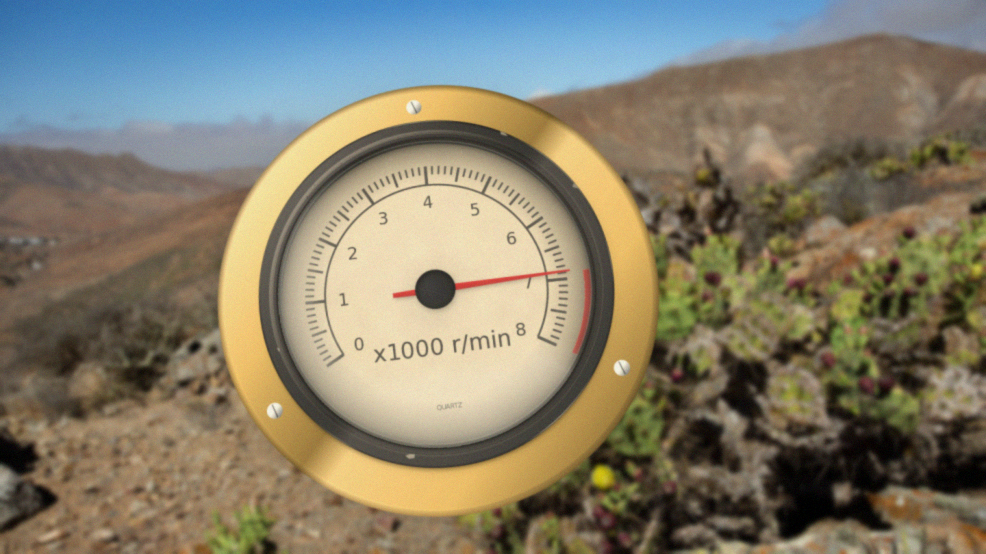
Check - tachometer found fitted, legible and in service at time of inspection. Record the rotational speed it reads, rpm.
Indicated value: 6900 rpm
